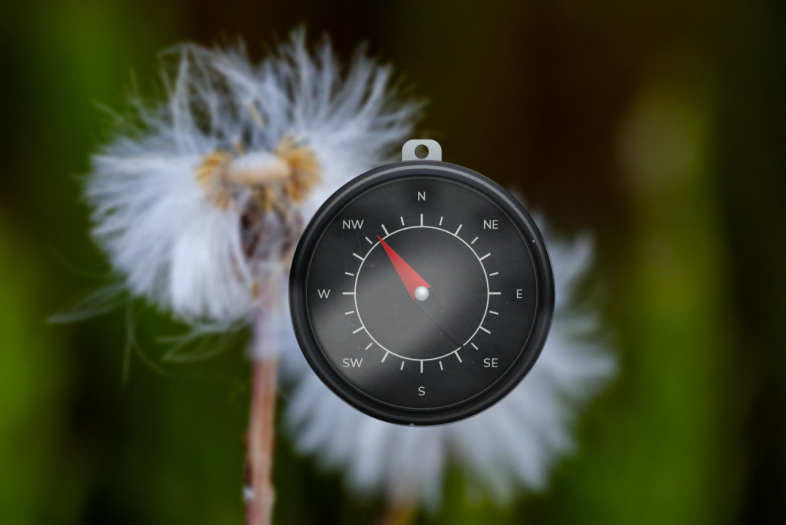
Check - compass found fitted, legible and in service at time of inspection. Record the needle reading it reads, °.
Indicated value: 322.5 °
